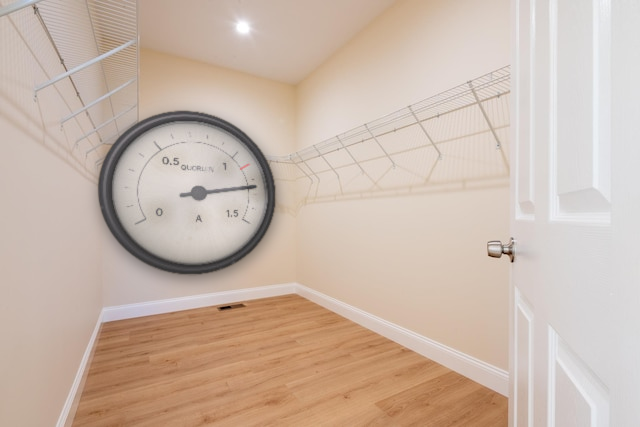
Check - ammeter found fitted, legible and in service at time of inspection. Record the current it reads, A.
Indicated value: 1.25 A
